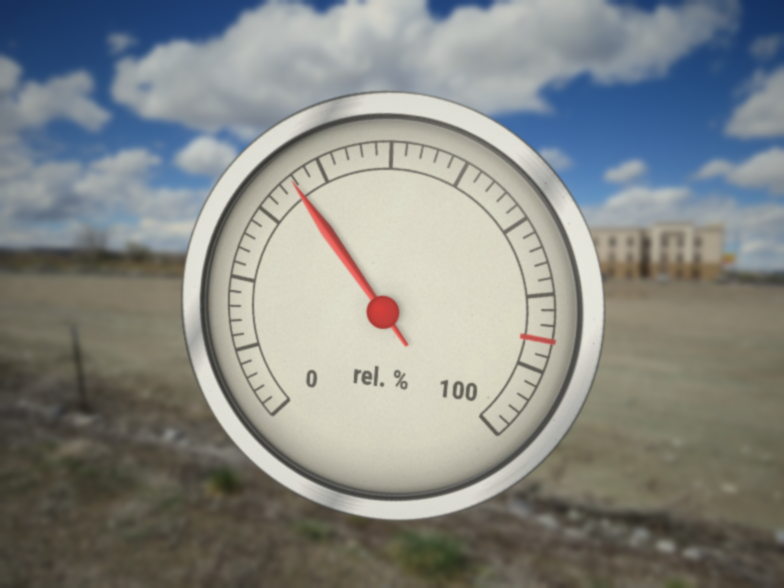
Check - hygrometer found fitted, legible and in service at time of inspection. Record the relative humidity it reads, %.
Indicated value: 36 %
